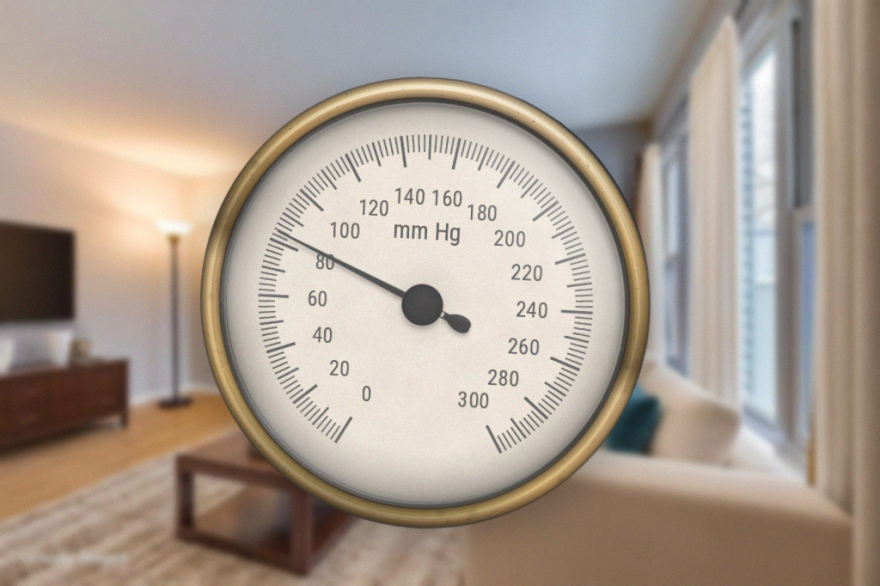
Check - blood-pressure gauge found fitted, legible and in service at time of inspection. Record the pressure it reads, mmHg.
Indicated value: 84 mmHg
